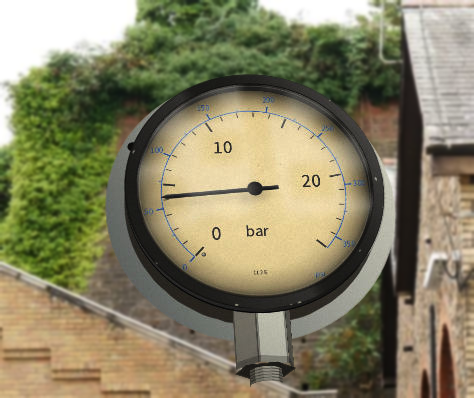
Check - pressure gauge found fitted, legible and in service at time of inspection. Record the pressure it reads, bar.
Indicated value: 4 bar
